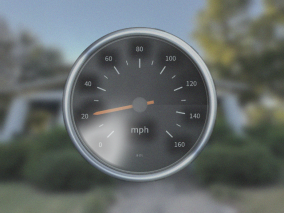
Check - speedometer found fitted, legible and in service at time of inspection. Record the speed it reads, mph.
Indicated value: 20 mph
